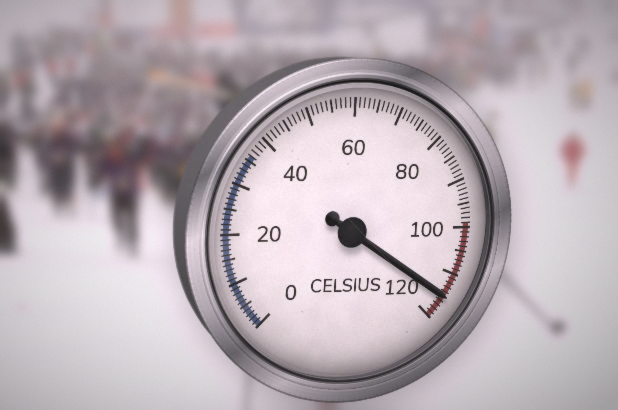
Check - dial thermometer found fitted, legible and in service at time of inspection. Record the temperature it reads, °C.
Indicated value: 115 °C
